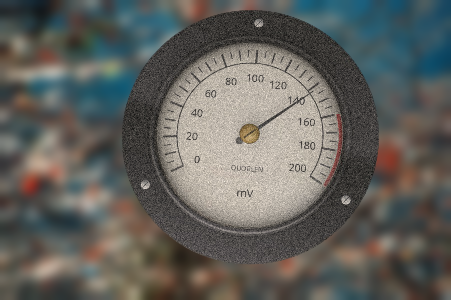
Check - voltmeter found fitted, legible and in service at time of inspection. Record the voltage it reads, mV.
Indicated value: 142.5 mV
